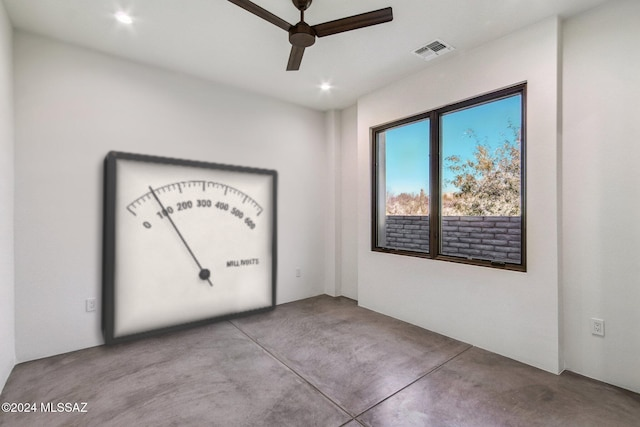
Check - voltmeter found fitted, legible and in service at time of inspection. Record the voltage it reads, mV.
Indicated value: 100 mV
